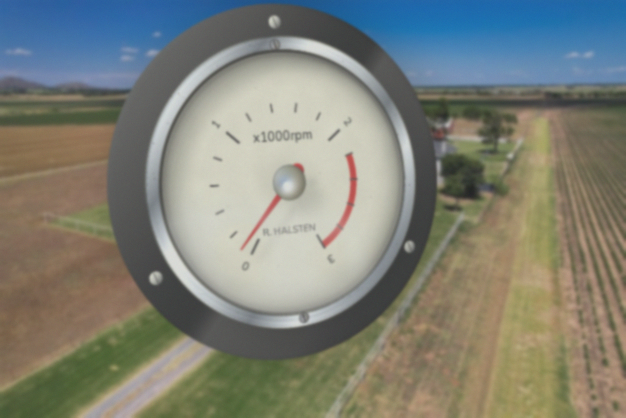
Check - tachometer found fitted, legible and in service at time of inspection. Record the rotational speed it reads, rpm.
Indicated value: 100 rpm
